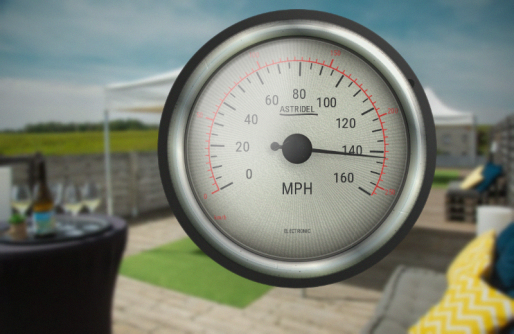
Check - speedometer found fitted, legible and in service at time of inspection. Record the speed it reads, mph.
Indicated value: 142.5 mph
